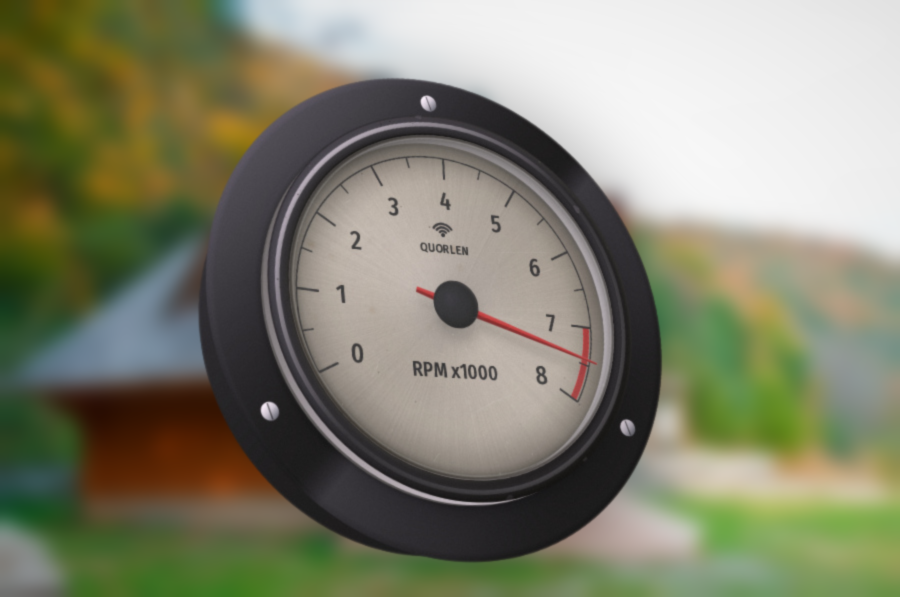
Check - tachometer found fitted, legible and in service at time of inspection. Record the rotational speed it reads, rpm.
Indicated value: 7500 rpm
